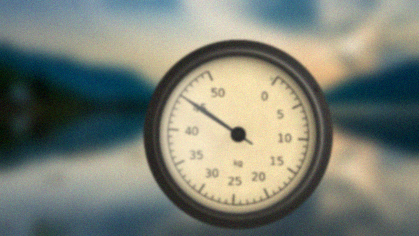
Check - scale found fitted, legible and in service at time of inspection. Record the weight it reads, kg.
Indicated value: 45 kg
